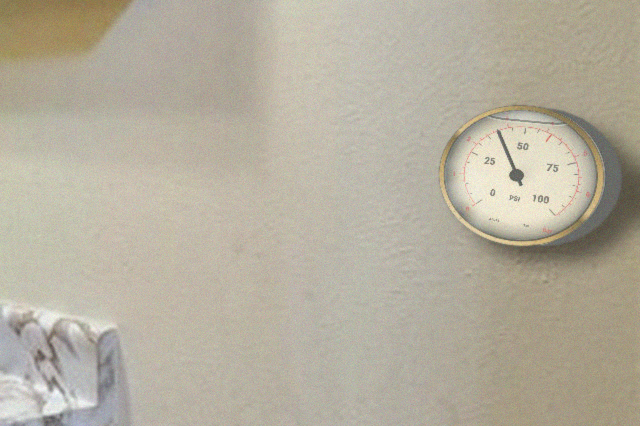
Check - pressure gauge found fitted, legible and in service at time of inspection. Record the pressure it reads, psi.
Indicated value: 40 psi
